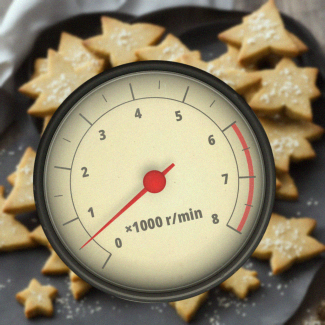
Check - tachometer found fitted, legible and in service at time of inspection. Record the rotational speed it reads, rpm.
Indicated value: 500 rpm
